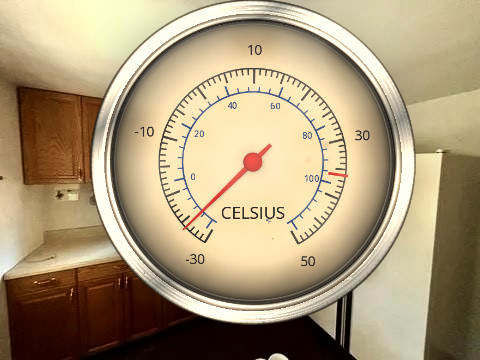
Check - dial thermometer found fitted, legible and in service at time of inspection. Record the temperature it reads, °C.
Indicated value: -26 °C
